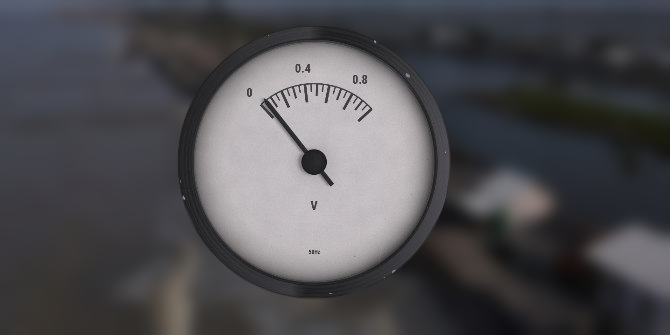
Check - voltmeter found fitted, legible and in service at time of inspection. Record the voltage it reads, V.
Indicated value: 0.05 V
